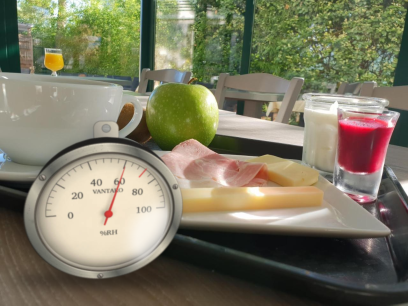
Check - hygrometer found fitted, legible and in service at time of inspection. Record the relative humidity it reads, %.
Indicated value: 60 %
